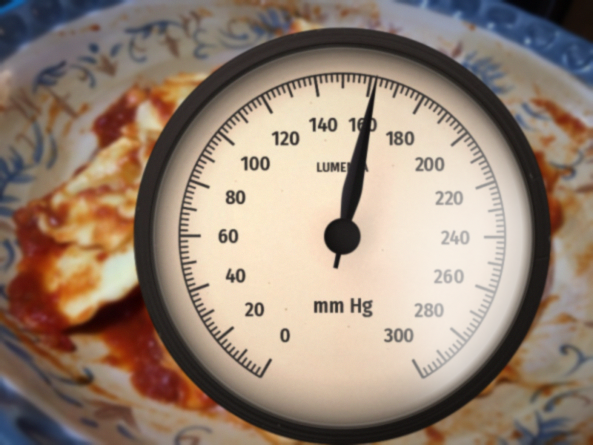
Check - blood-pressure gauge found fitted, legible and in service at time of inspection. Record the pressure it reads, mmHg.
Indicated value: 162 mmHg
